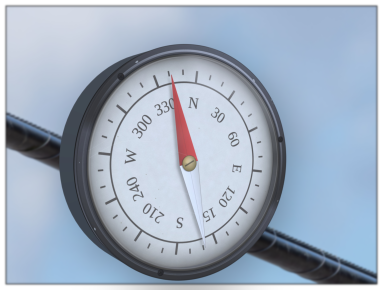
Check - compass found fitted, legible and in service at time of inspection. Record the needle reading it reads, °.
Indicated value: 340 °
